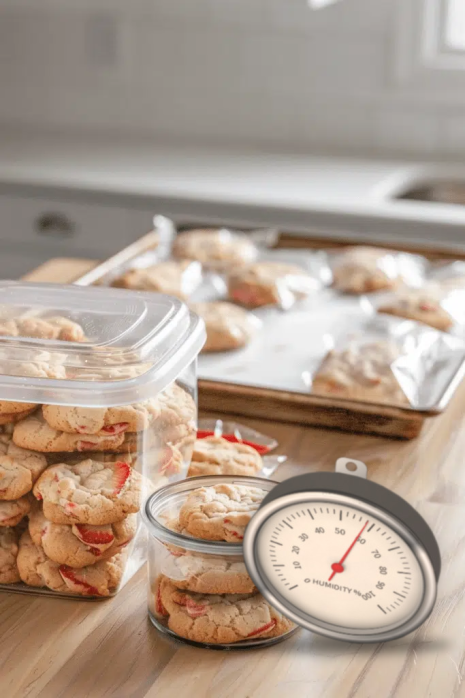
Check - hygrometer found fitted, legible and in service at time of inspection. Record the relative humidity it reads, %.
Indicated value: 58 %
